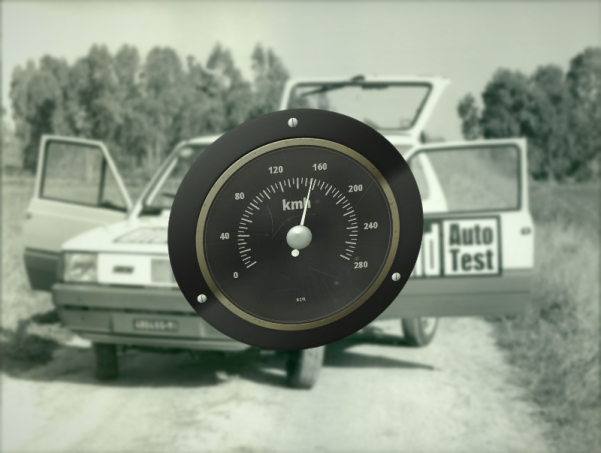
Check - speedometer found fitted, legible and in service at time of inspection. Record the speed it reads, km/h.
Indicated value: 155 km/h
